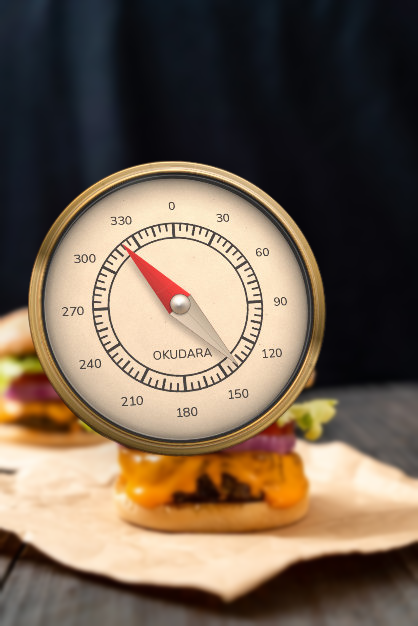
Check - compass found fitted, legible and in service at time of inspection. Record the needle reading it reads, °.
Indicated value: 320 °
